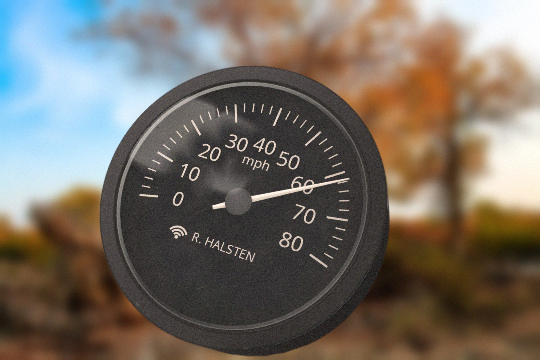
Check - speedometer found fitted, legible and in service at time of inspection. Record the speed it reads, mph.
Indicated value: 62 mph
